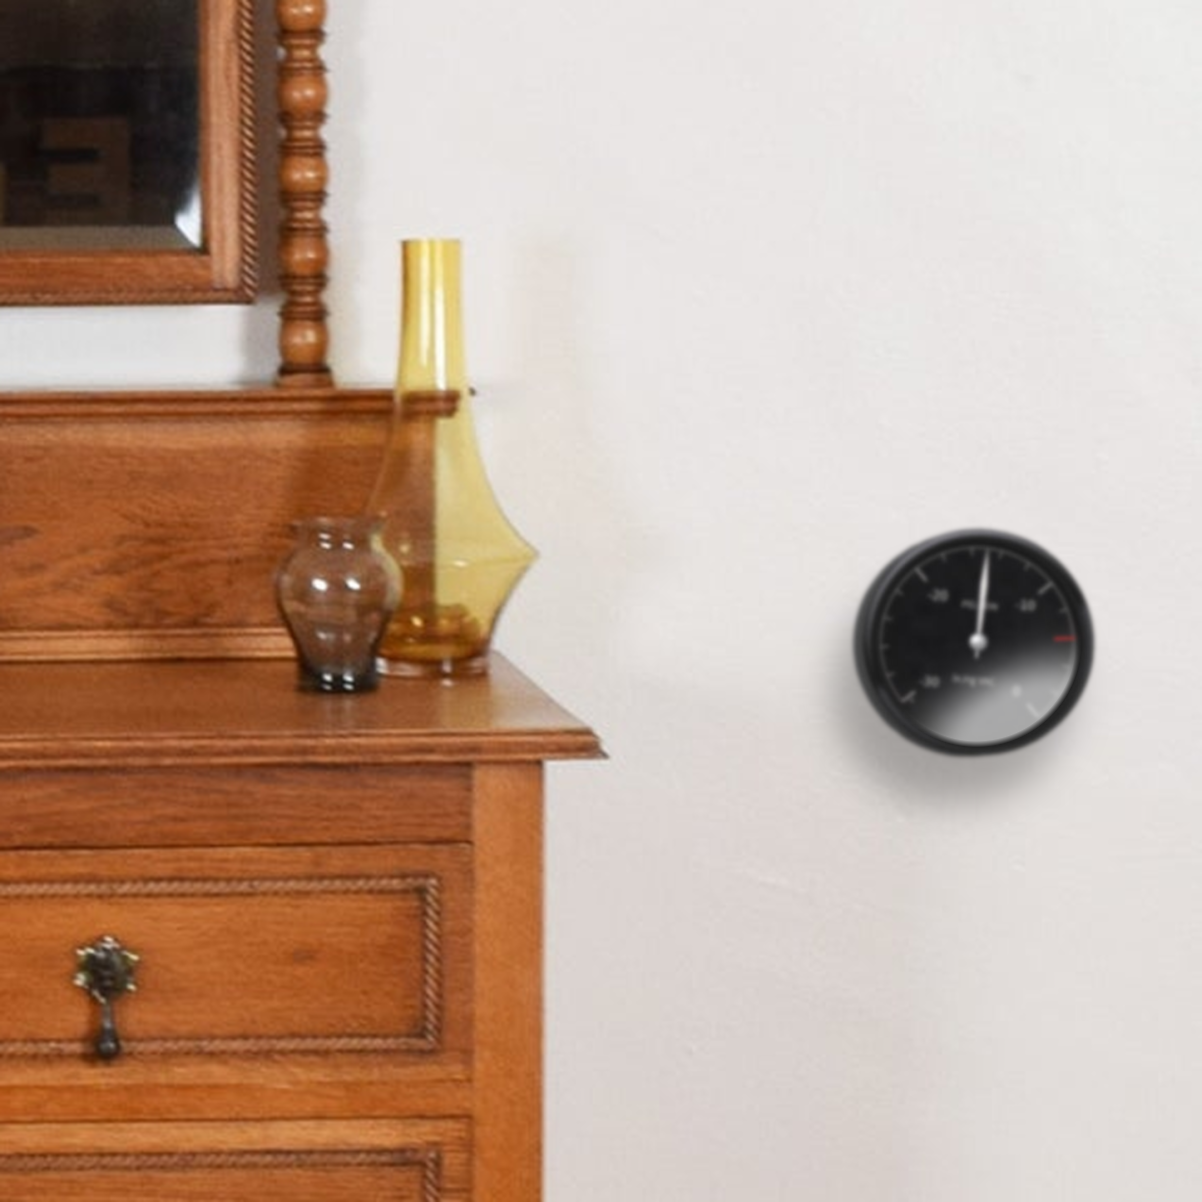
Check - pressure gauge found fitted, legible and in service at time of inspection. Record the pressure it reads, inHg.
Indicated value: -15 inHg
